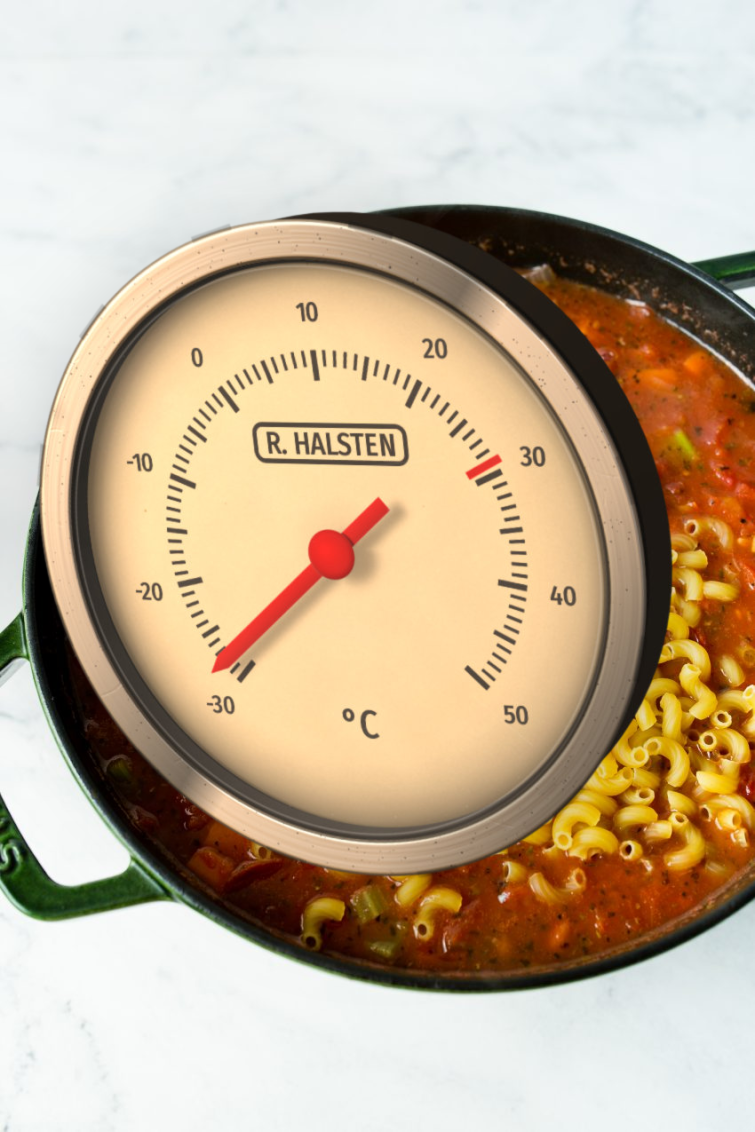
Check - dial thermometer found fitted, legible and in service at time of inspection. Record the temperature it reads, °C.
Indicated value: -28 °C
